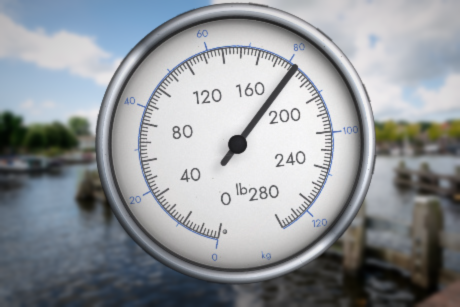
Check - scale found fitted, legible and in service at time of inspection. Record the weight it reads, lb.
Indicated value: 180 lb
